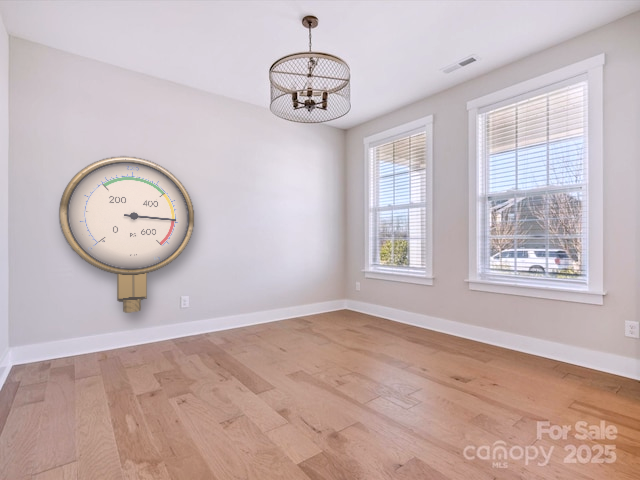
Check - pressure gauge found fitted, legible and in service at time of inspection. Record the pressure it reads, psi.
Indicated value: 500 psi
